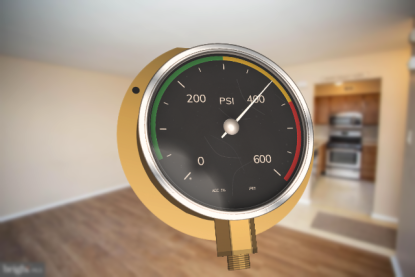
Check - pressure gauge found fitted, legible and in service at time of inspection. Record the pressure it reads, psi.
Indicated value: 400 psi
